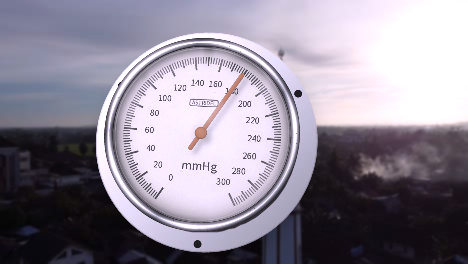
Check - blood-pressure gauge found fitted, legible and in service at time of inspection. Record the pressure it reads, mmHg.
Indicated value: 180 mmHg
